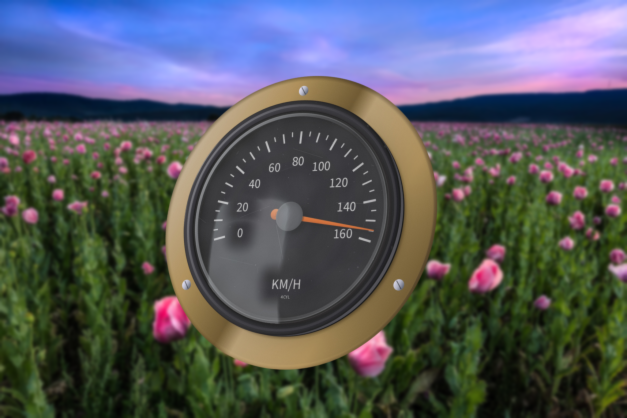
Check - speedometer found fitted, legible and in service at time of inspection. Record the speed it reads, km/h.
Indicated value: 155 km/h
